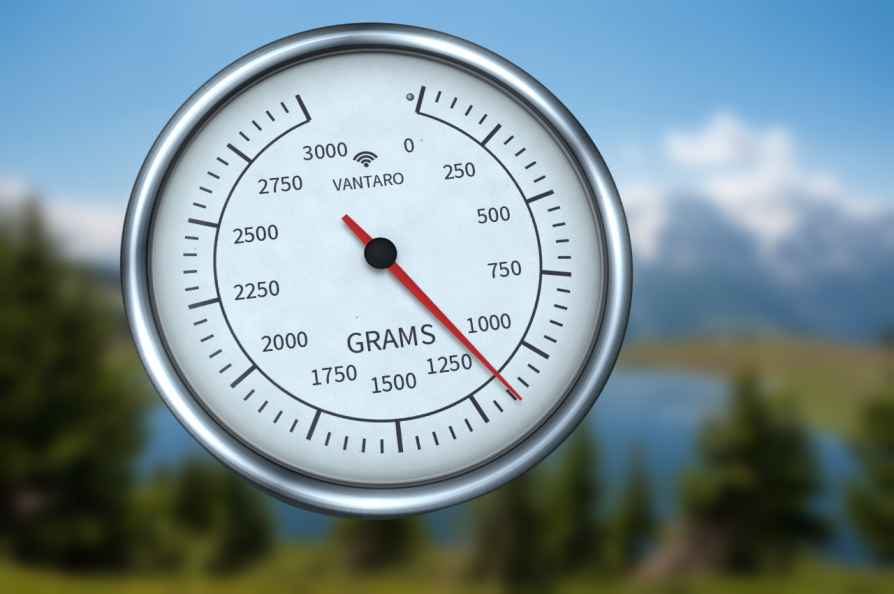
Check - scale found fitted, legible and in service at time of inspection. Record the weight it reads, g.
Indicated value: 1150 g
